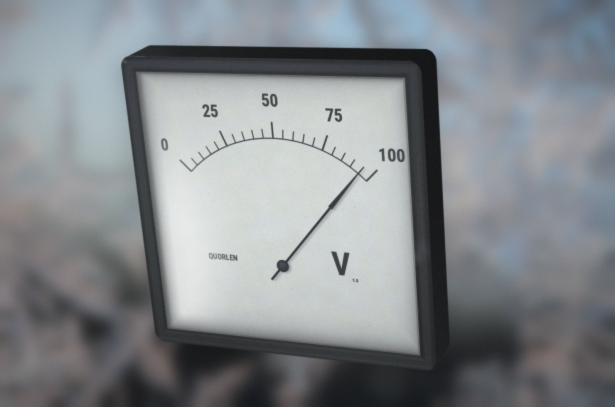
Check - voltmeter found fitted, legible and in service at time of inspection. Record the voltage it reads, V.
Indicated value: 95 V
